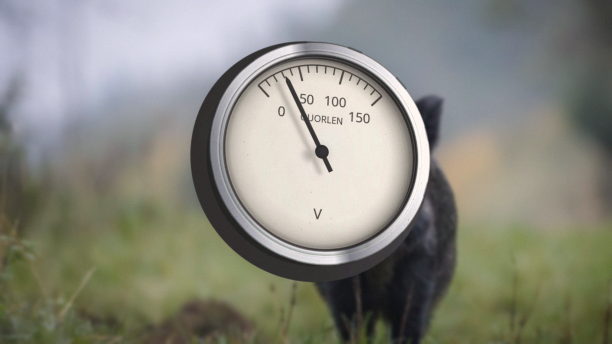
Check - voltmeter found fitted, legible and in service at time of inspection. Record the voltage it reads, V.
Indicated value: 30 V
